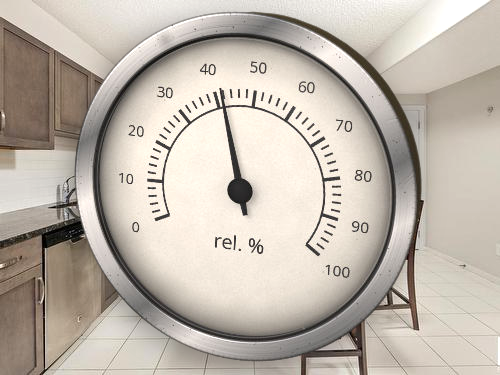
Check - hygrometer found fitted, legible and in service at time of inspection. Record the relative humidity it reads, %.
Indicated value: 42 %
